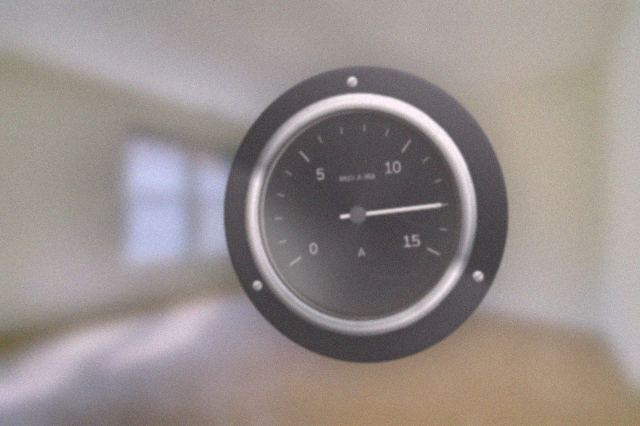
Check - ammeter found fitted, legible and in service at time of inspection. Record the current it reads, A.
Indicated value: 13 A
